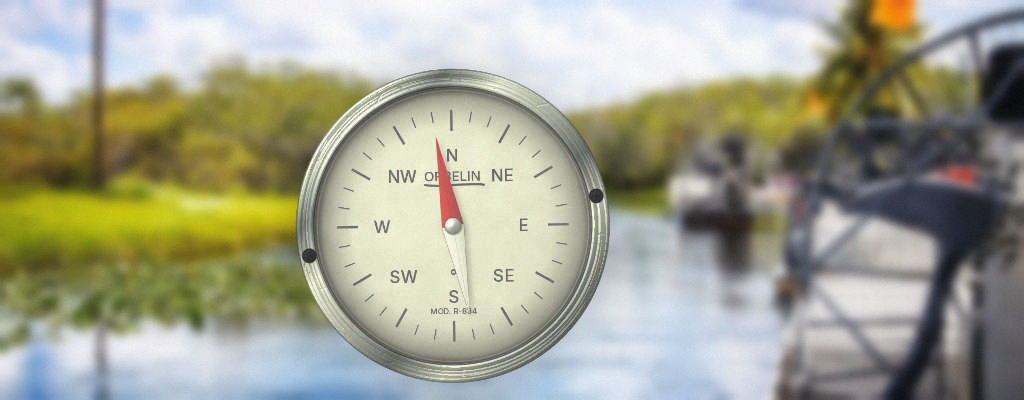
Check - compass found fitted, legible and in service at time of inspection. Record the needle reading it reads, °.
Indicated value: 350 °
